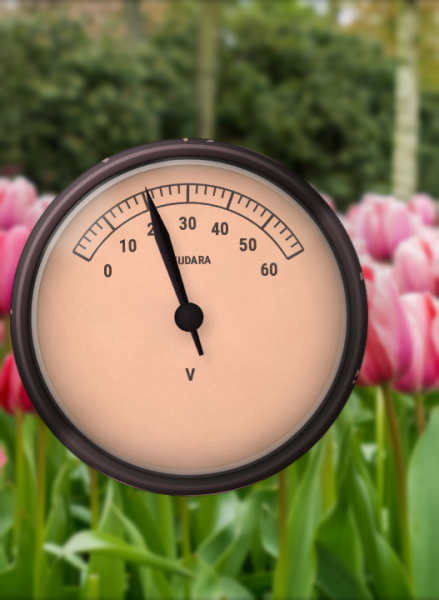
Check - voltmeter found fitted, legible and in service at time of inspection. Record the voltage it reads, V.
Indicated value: 21 V
